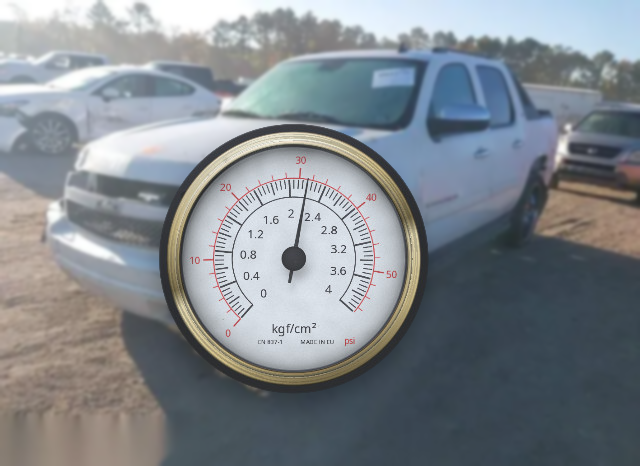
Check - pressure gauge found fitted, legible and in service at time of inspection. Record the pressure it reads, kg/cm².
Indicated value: 2.2 kg/cm²
